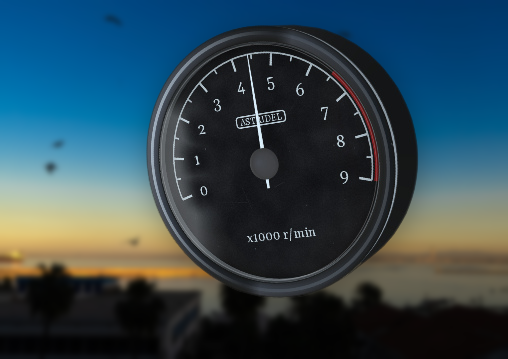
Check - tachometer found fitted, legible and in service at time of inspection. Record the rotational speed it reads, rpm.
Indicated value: 4500 rpm
